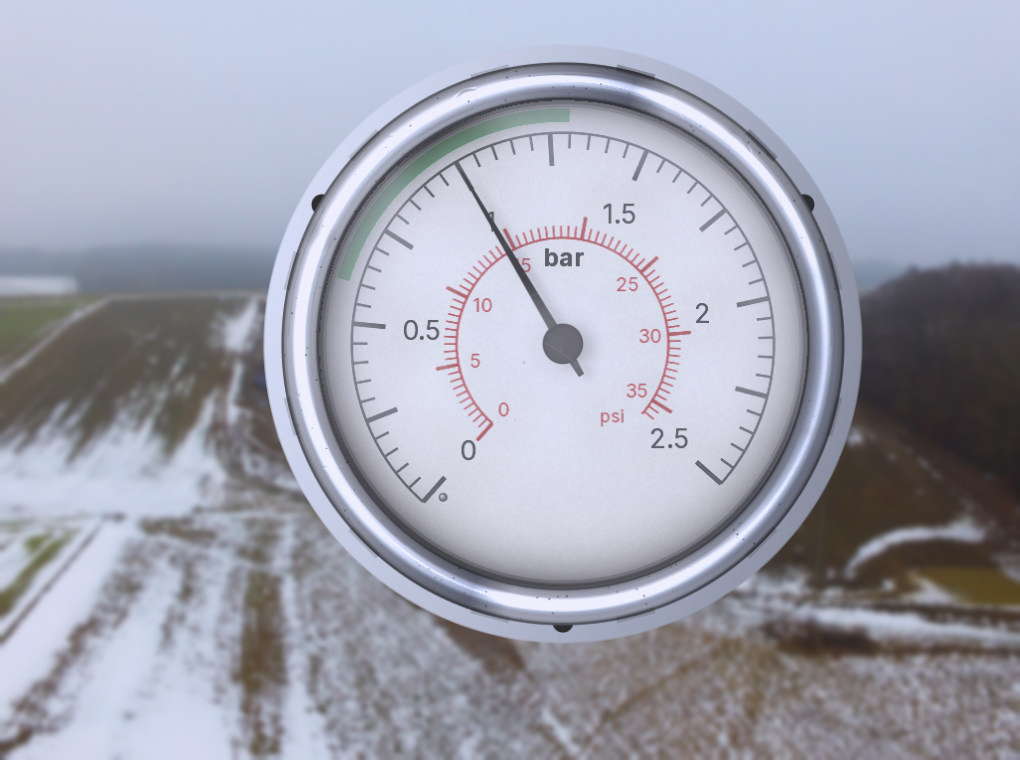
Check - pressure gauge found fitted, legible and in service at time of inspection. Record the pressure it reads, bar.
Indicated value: 1 bar
